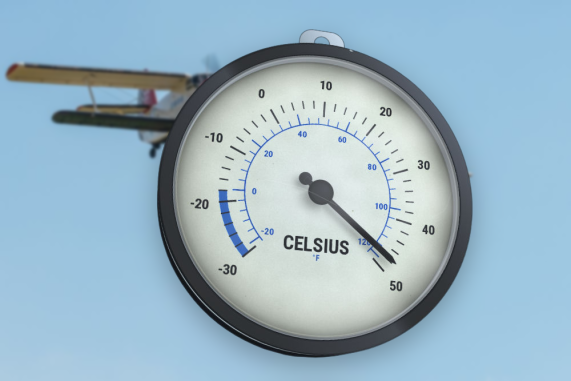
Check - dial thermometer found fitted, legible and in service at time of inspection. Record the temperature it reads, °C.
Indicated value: 48 °C
